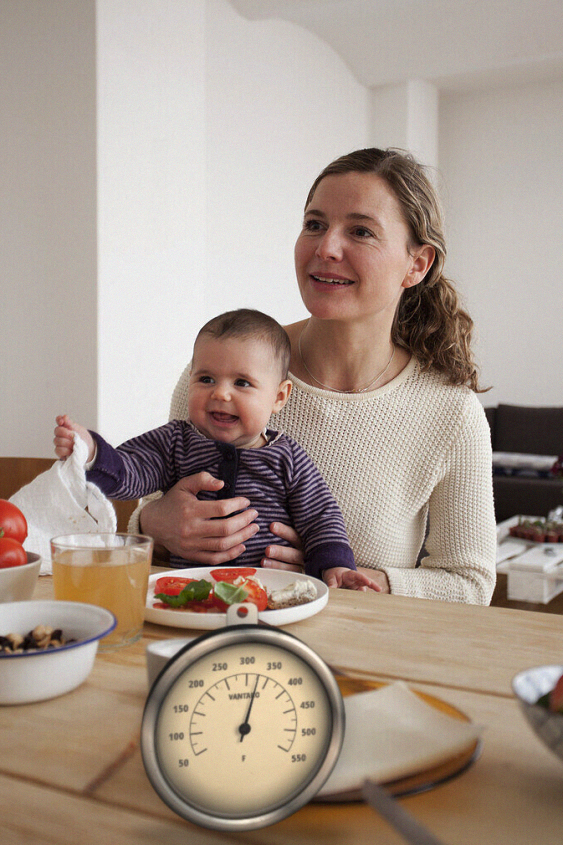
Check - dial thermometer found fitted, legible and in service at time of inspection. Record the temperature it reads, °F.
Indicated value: 325 °F
